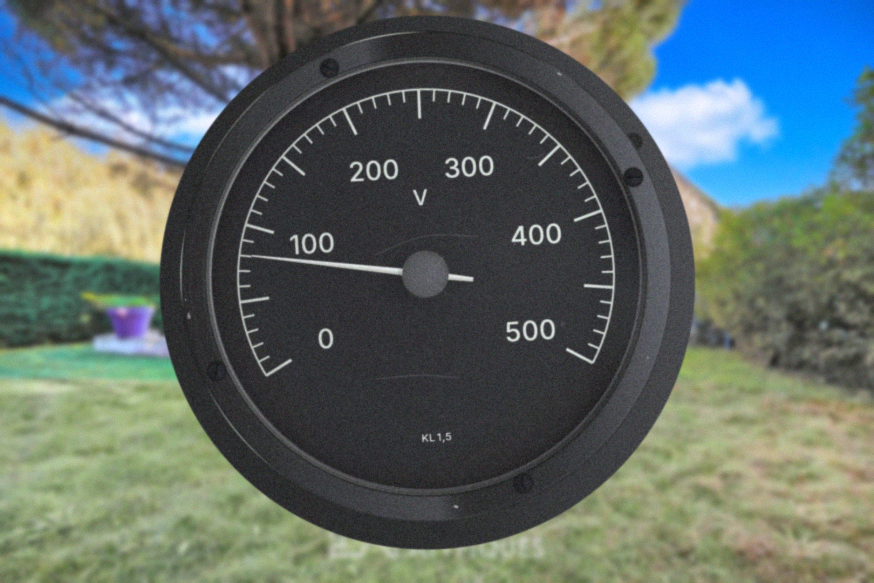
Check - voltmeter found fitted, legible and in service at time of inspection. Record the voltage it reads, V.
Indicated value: 80 V
